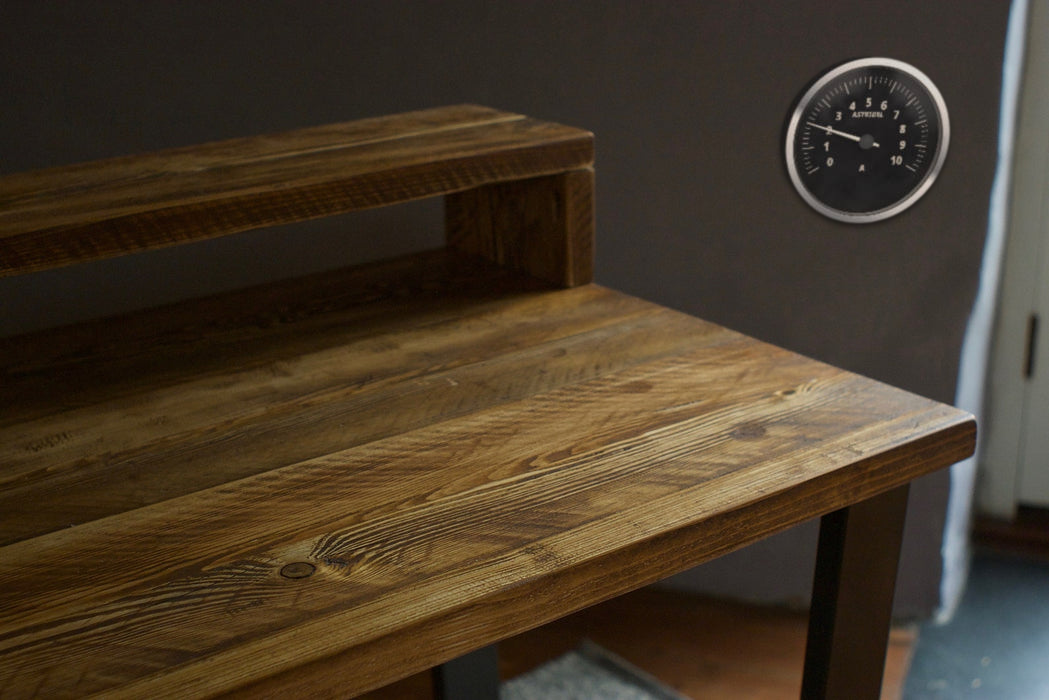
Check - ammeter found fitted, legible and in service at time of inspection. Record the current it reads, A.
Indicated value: 2 A
